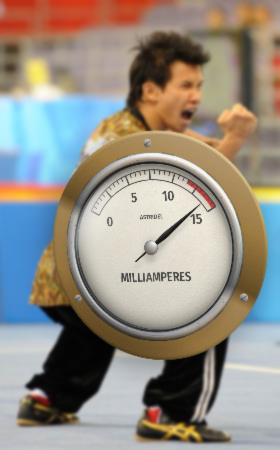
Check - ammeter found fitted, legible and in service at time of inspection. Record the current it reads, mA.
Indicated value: 14 mA
